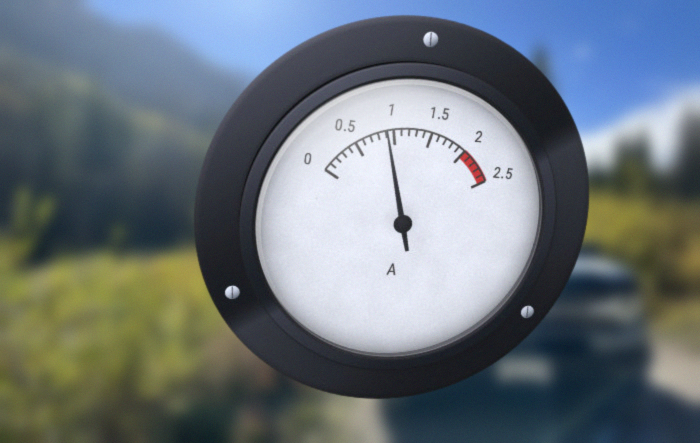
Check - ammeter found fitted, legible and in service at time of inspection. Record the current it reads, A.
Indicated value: 0.9 A
